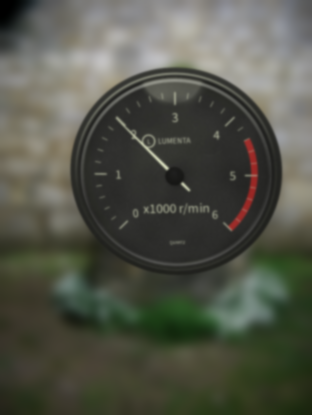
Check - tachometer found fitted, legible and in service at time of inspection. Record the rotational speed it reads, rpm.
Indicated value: 2000 rpm
